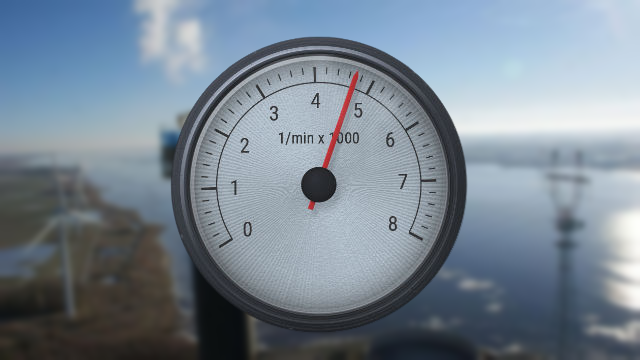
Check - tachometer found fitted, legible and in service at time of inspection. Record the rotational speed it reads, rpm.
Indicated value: 4700 rpm
